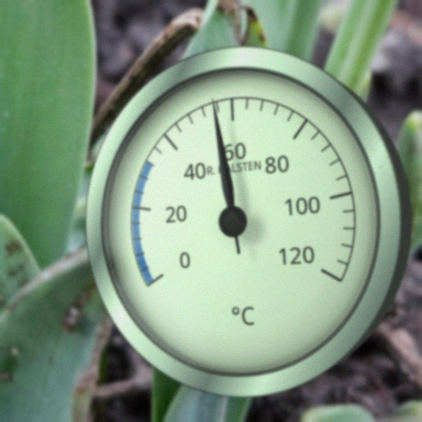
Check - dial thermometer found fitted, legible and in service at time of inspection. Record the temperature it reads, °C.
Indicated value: 56 °C
